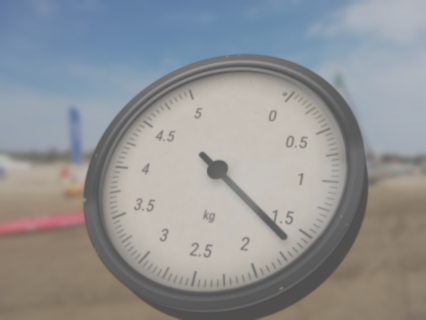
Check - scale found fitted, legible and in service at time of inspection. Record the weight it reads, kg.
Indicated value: 1.65 kg
